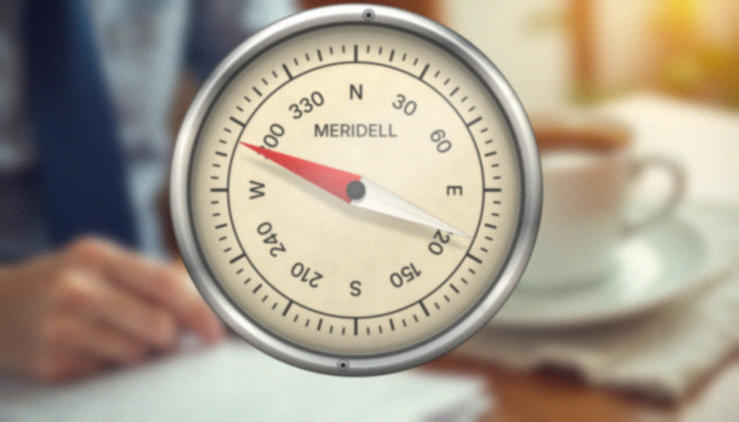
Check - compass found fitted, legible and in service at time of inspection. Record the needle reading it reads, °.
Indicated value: 292.5 °
